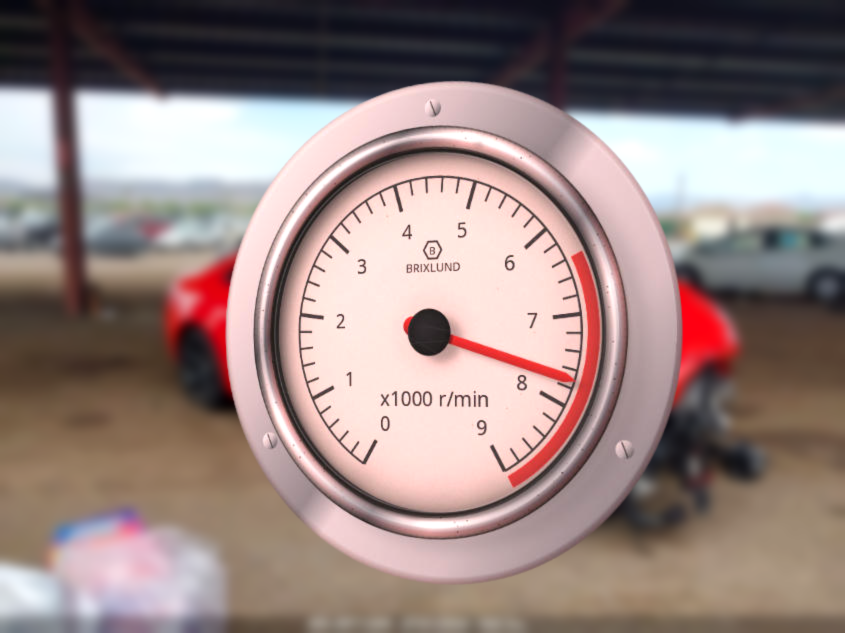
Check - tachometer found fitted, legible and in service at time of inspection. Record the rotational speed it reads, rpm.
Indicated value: 7700 rpm
